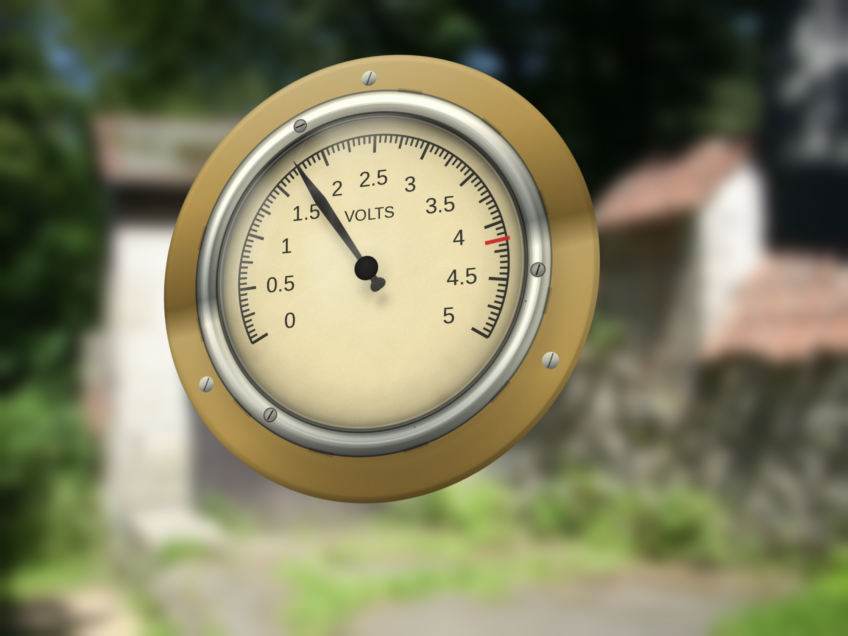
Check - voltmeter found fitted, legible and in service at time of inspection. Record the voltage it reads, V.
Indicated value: 1.75 V
